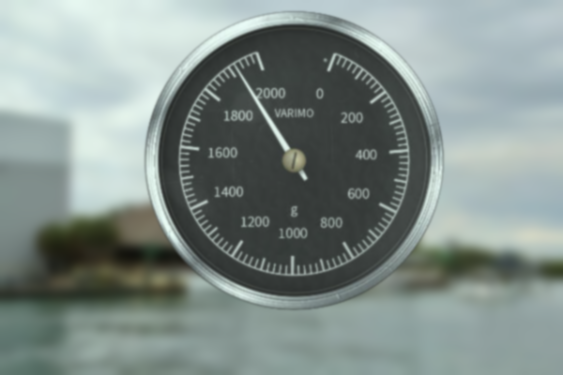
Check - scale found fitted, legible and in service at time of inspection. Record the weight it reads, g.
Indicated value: 1920 g
